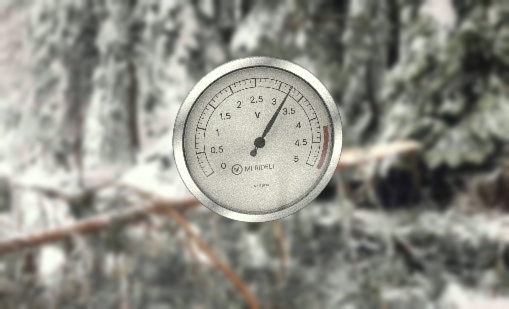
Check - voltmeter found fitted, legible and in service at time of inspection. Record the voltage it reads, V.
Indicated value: 3.2 V
